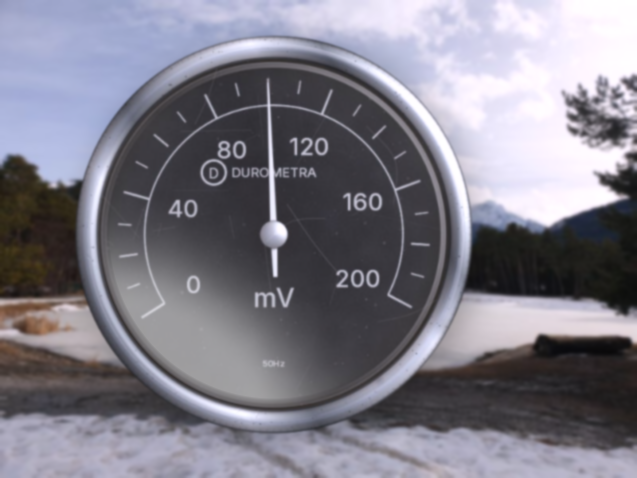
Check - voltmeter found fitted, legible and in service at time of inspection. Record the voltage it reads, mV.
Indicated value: 100 mV
